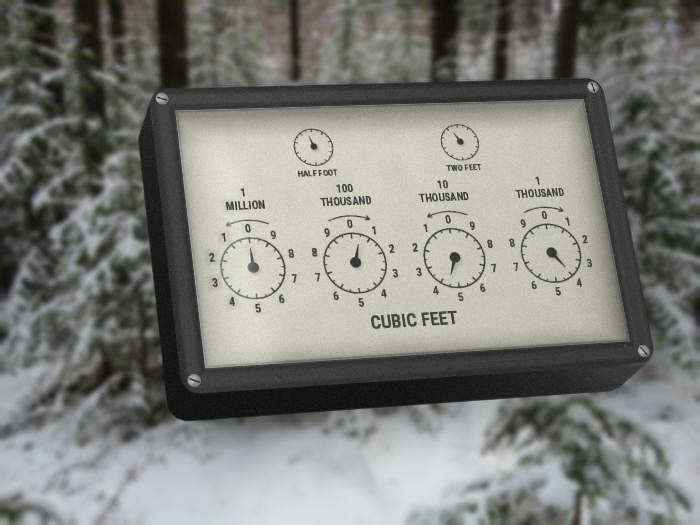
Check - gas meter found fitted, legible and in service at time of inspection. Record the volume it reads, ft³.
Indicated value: 4400 ft³
